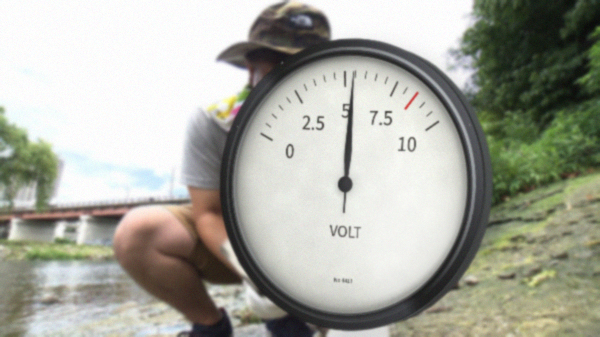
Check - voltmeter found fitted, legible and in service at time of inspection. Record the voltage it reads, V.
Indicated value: 5.5 V
